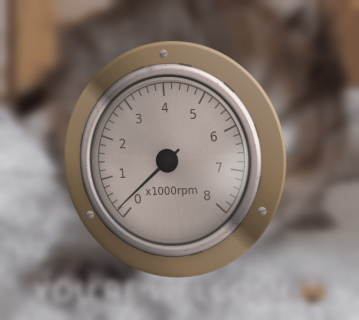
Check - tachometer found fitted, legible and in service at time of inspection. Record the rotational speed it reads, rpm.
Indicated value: 200 rpm
